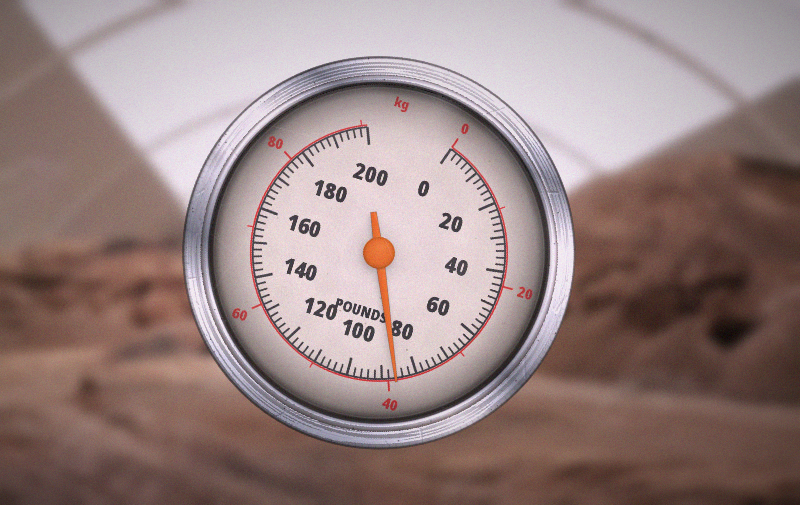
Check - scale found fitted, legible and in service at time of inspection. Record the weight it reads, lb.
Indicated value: 86 lb
